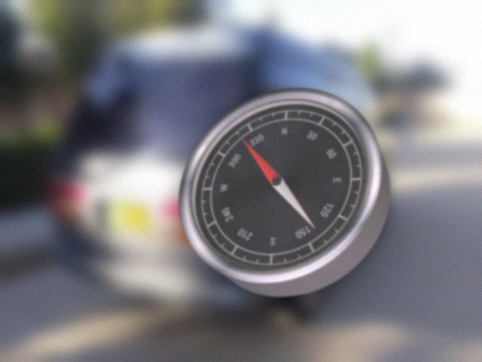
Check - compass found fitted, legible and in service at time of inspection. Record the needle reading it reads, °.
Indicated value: 320 °
